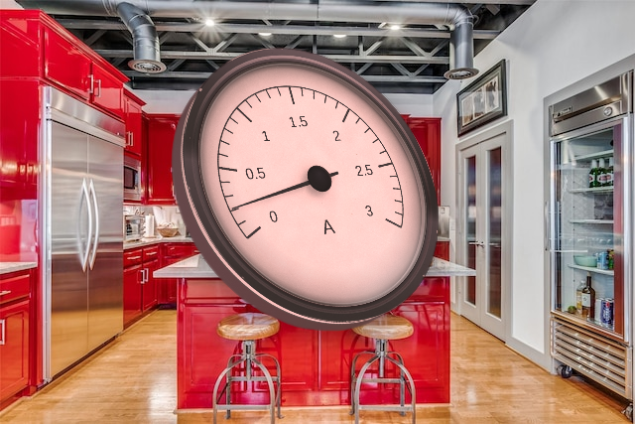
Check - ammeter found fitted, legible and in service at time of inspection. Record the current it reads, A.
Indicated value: 0.2 A
